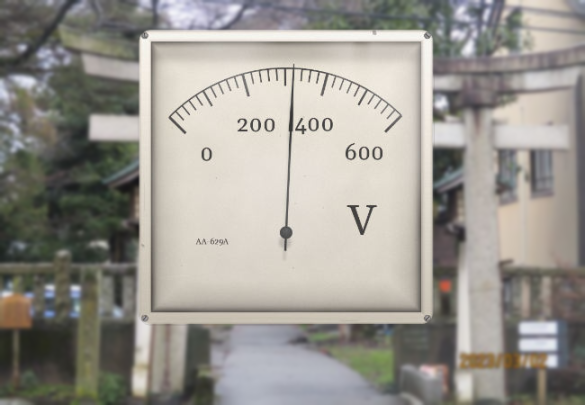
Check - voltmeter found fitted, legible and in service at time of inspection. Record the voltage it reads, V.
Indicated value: 320 V
